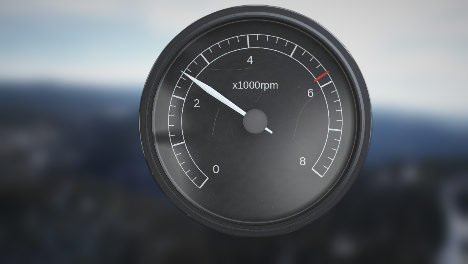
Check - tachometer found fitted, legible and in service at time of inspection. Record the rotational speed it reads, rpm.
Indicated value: 2500 rpm
